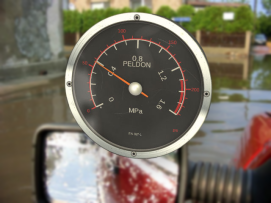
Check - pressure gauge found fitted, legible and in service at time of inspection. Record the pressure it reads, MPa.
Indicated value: 0.4 MPa
